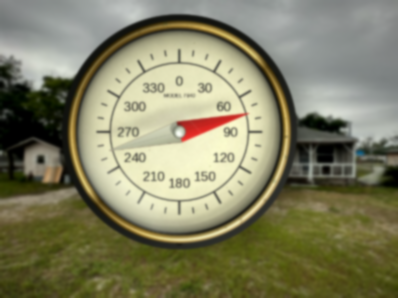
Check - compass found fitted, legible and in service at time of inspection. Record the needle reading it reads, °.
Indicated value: 75 °
